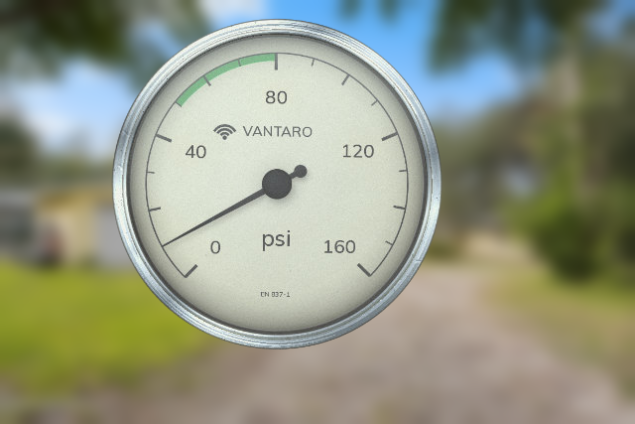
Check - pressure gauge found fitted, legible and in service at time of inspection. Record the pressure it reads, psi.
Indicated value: 10 psi
